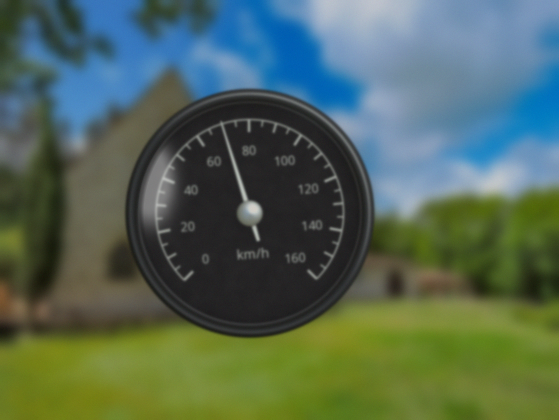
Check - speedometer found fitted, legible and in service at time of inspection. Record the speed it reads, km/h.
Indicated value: 70 km/h
